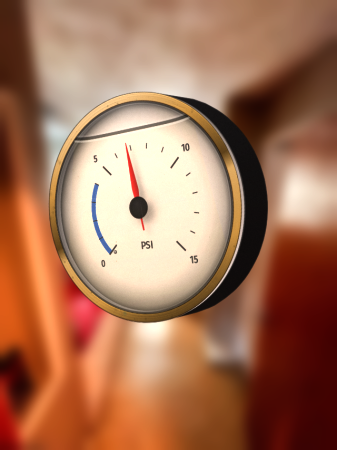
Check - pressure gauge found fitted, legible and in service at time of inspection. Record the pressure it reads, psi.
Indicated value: 7 psi
